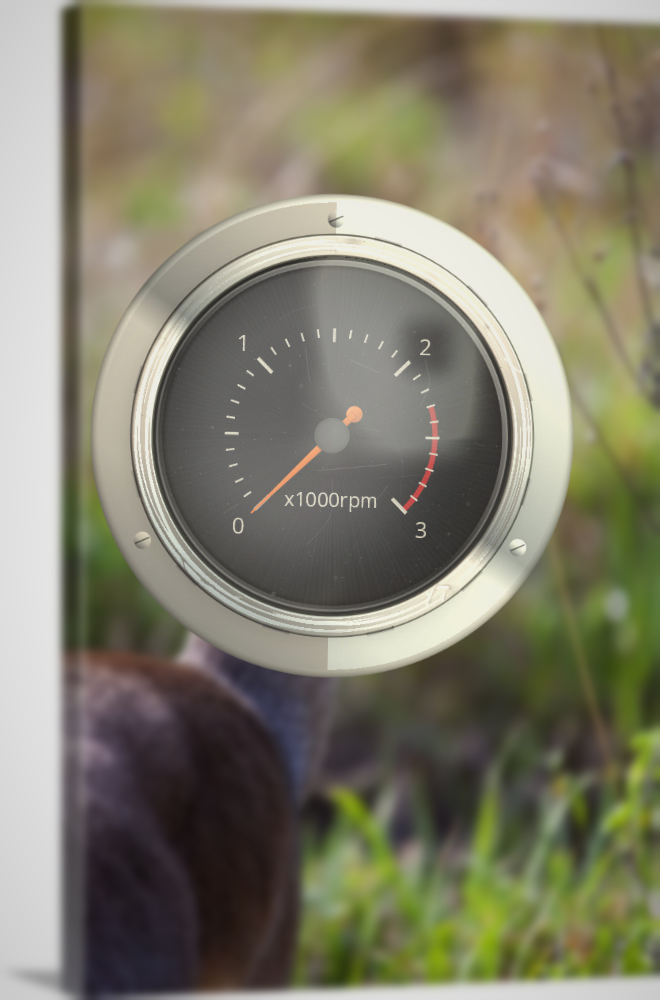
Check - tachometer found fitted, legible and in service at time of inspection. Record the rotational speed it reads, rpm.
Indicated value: 0 rpm
